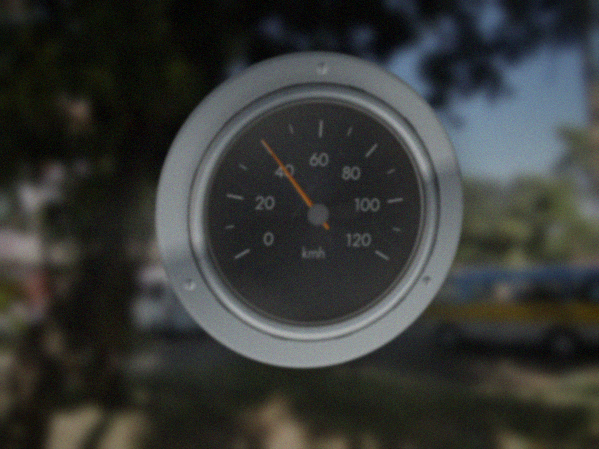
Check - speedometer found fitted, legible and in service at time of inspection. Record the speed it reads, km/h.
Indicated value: 40 km/h
